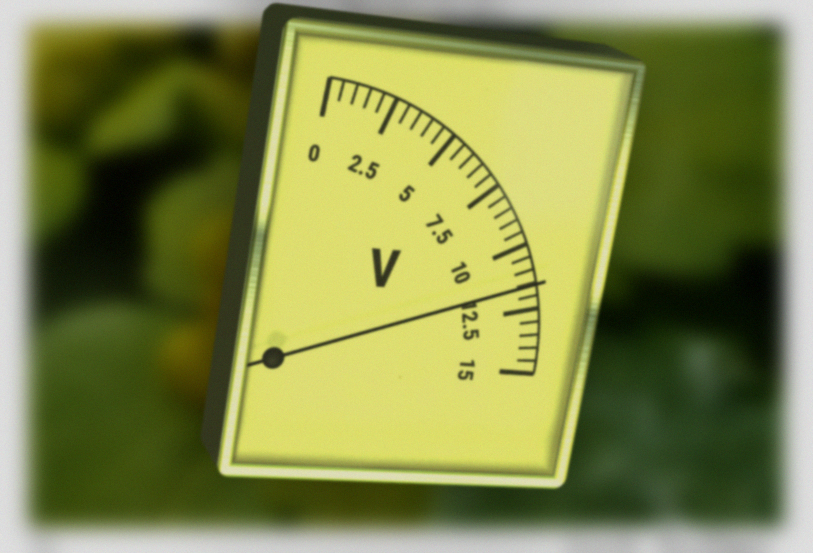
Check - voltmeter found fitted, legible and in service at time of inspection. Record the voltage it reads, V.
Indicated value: 11.5 V
